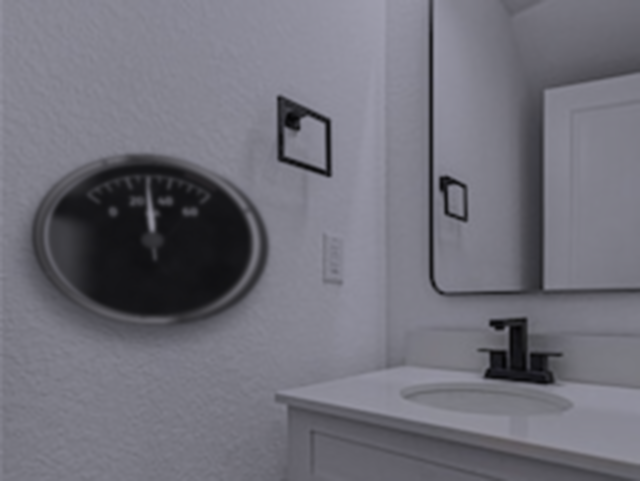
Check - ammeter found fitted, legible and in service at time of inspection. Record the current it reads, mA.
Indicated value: 30 mA
